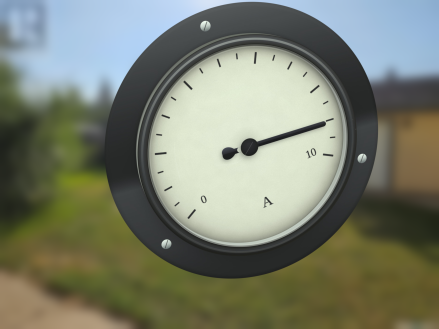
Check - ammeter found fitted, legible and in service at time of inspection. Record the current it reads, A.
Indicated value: 9 A
